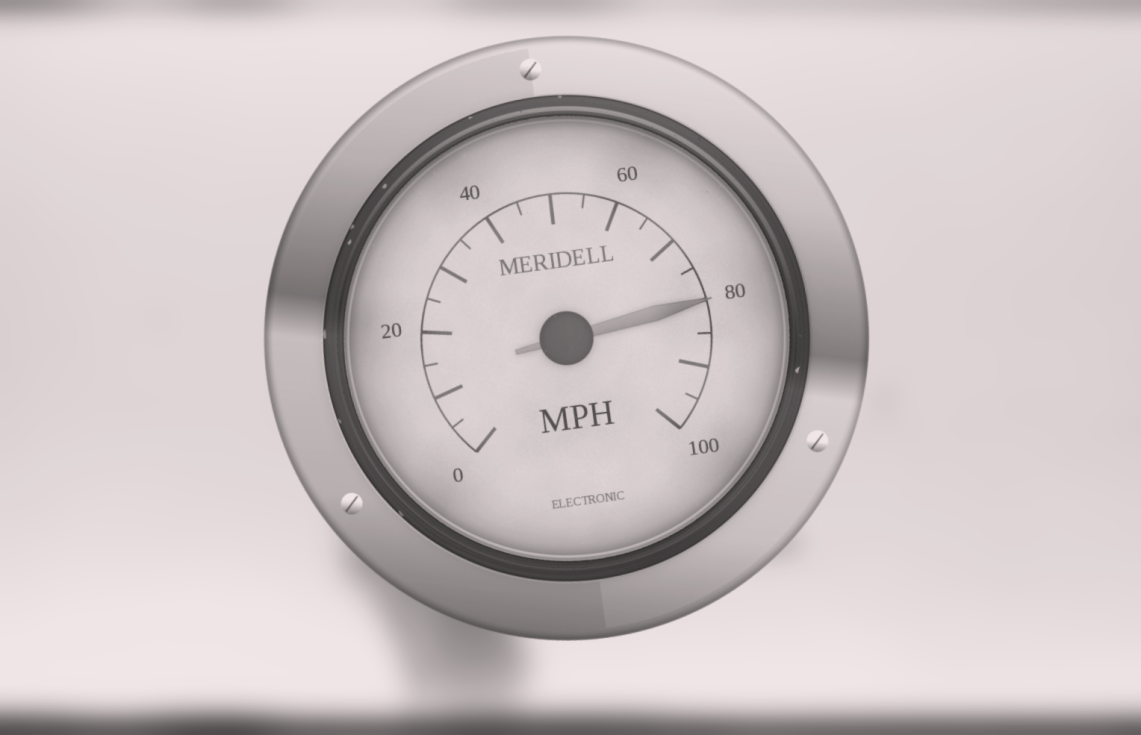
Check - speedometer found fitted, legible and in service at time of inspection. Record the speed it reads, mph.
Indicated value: 80 mph
